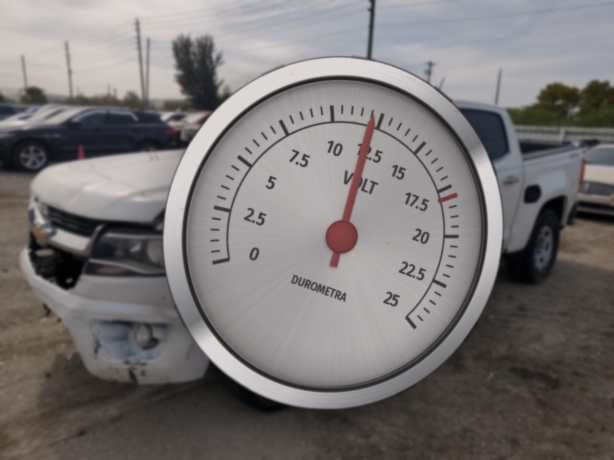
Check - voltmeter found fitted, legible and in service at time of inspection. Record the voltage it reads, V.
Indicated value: 12 V
